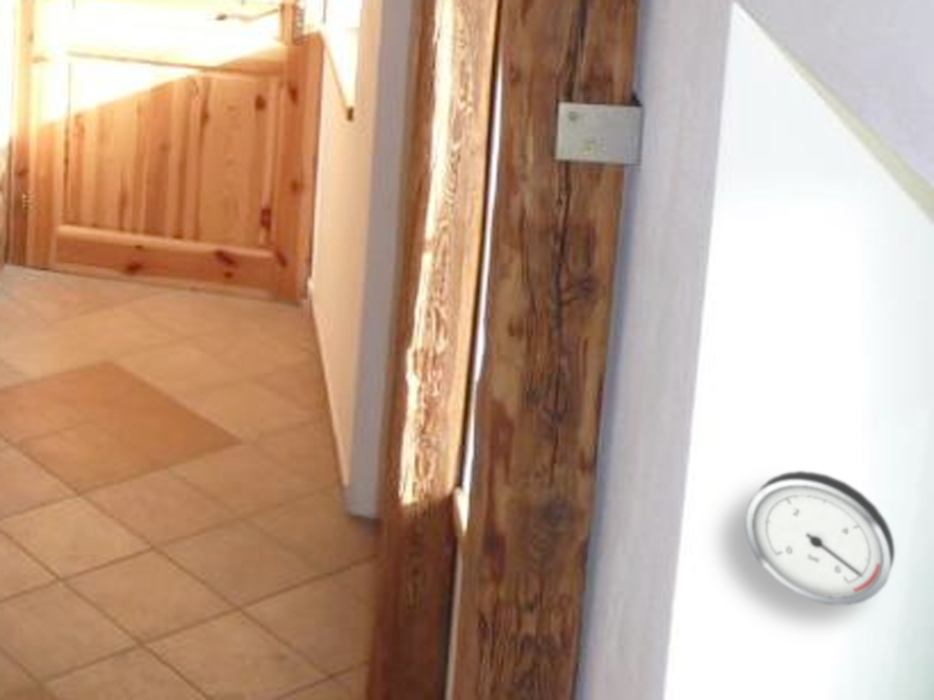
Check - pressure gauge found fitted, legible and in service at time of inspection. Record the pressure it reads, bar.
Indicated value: 5.5 bar
